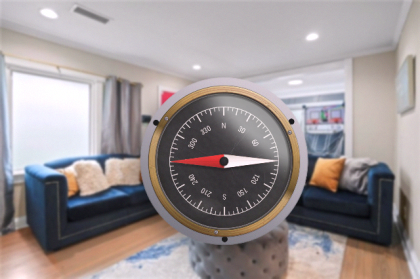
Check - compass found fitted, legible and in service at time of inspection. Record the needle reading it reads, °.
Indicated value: 270 °
